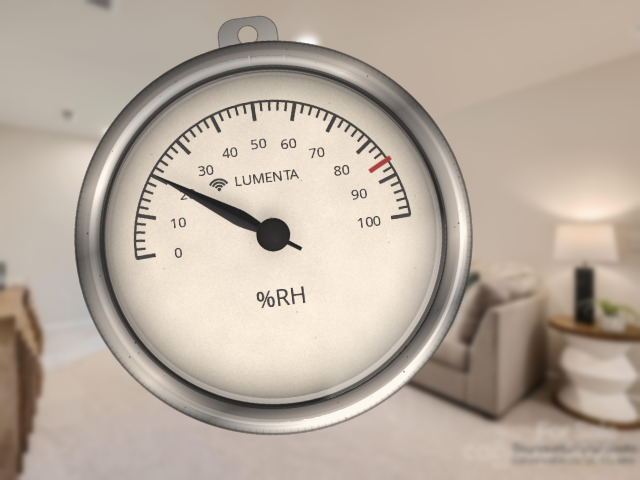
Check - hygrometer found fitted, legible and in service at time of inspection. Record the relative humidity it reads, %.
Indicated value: 20 %
